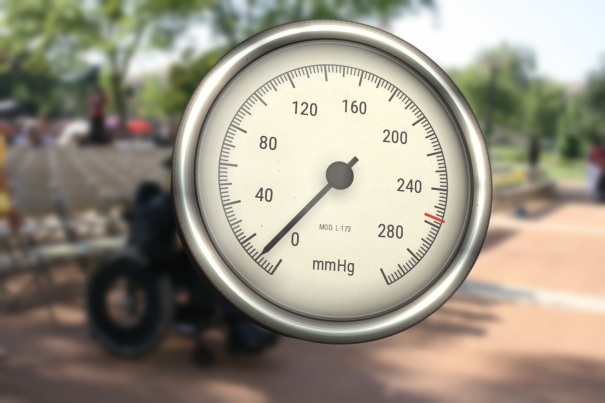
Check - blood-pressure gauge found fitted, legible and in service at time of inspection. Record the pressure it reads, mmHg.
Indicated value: 10 mmHg
